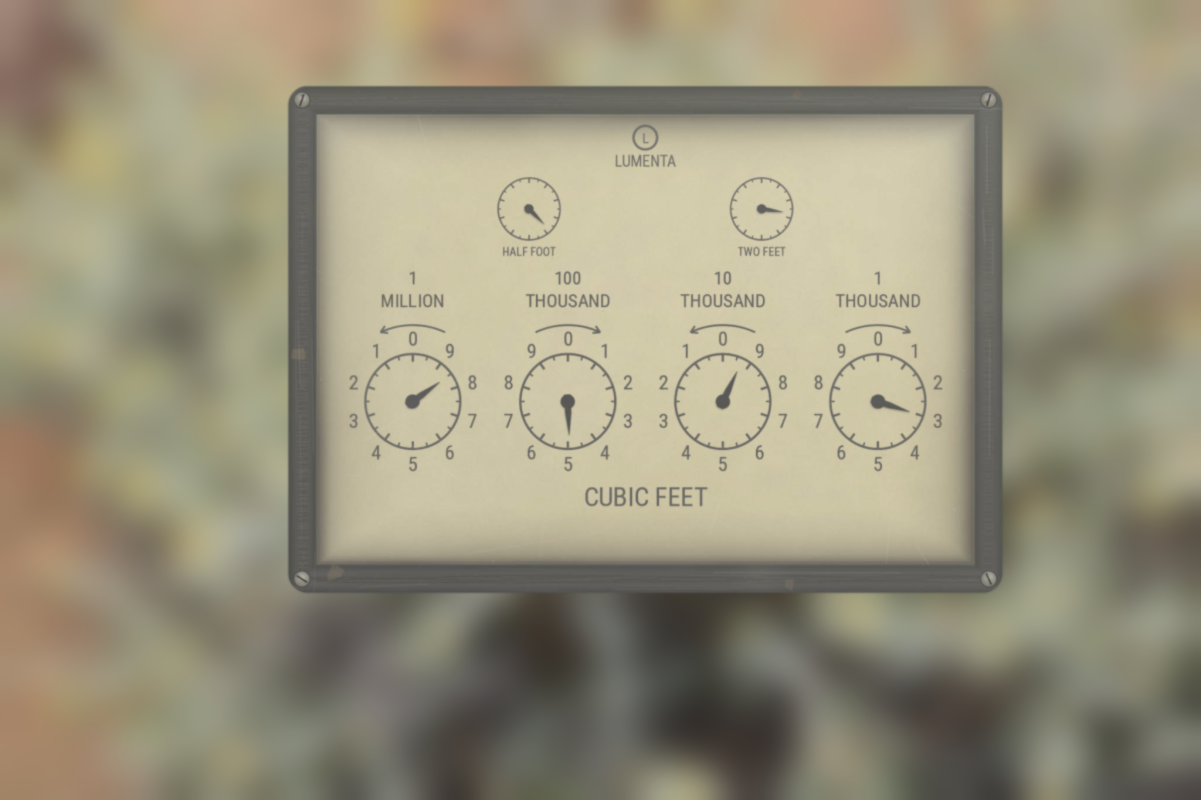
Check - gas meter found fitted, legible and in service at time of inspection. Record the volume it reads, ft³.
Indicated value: 849300 ft³
